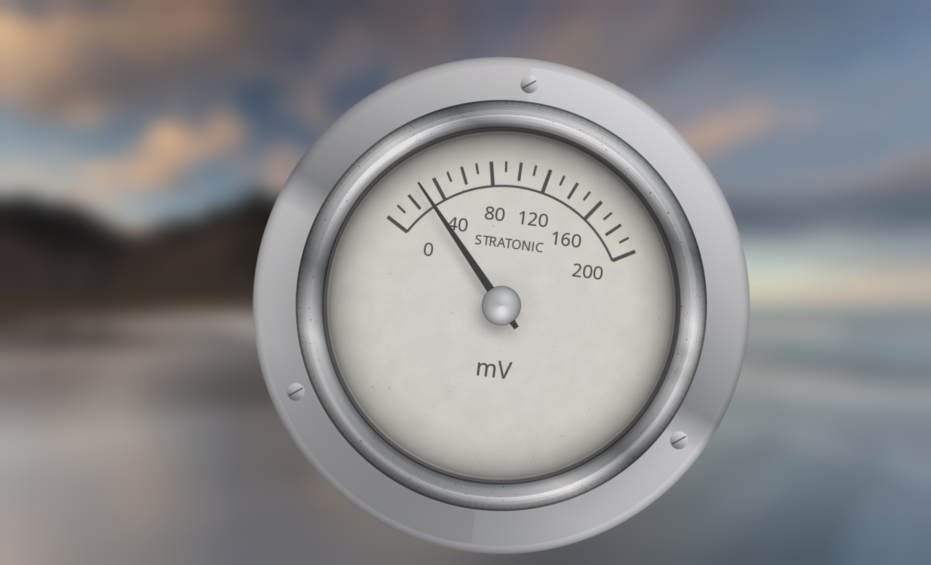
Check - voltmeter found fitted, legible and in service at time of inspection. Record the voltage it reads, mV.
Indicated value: 30 mV
